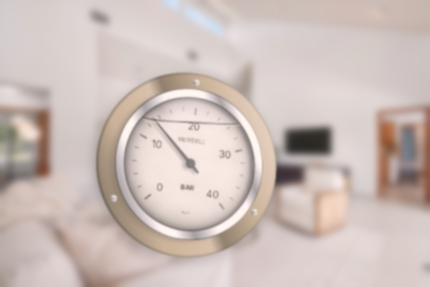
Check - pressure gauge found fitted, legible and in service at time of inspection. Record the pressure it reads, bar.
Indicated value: 13 bar
